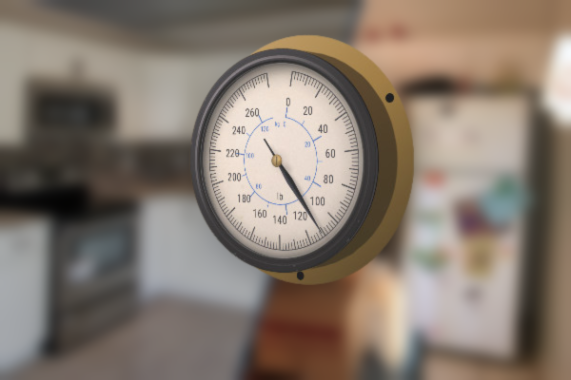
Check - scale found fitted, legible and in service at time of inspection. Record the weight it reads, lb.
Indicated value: 110 lb
